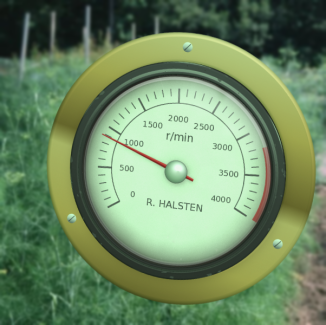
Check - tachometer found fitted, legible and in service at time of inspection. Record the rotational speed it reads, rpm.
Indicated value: 900 rpm
